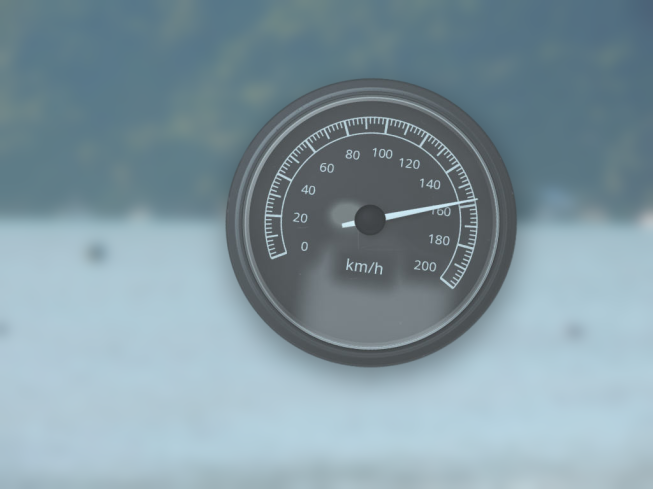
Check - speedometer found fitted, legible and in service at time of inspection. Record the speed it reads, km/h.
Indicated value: 158 km/h
